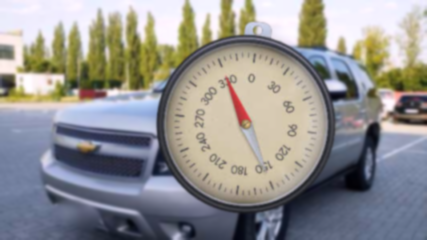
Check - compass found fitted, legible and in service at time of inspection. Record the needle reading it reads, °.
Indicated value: 330 °
